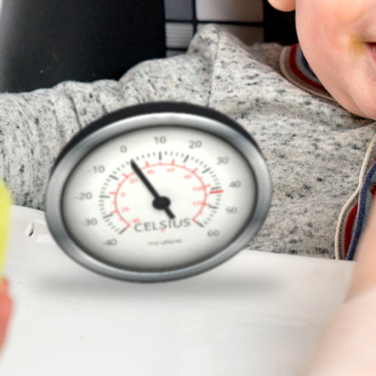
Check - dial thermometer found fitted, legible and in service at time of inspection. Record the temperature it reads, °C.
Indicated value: 0 °C
